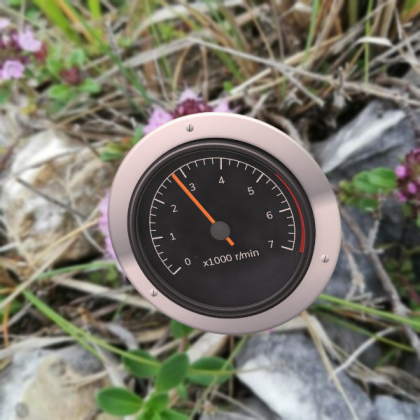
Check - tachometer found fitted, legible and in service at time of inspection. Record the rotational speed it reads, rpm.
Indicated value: 2800 rpm
